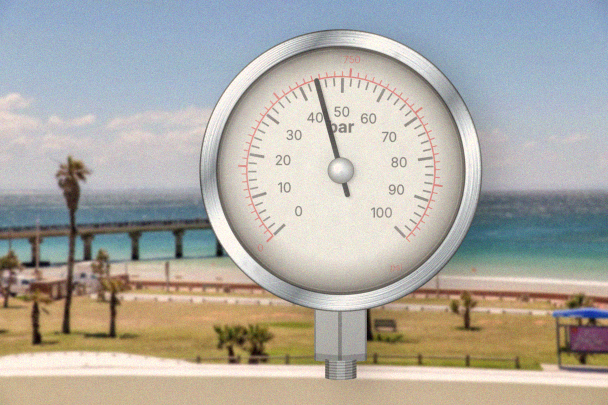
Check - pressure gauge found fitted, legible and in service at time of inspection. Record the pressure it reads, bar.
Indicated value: 44 bar
